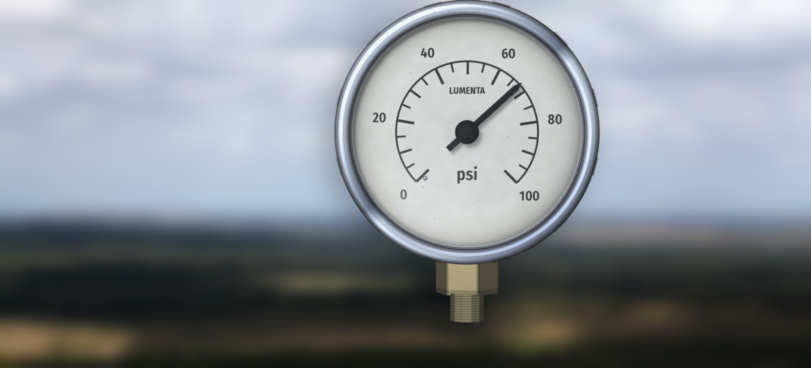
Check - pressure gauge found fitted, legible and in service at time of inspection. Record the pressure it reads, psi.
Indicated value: 67.5 psi
